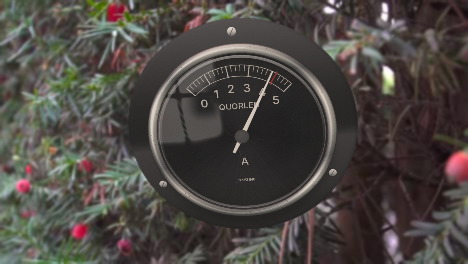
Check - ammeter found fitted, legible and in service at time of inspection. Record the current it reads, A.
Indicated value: 4 A
